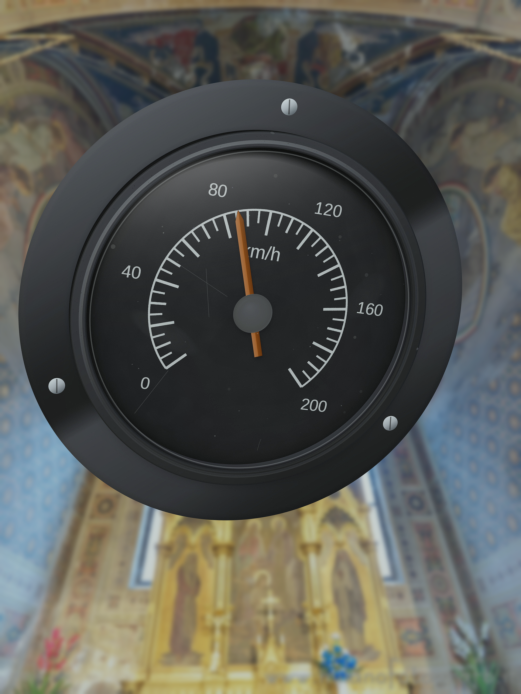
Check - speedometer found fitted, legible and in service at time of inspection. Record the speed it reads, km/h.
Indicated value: 85 km/h
